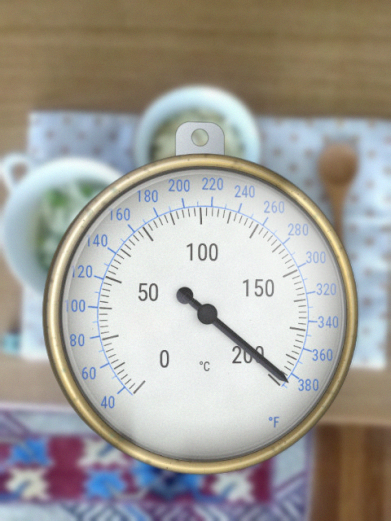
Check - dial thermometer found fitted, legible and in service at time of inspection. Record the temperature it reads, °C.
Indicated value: 197.5 °C
